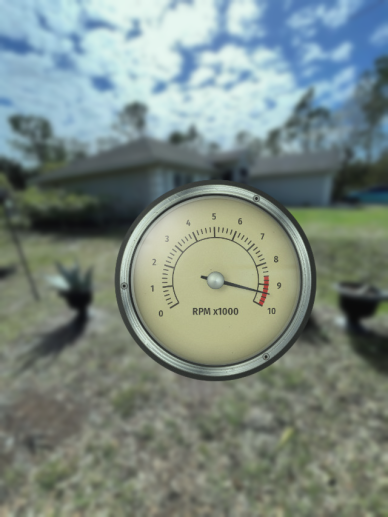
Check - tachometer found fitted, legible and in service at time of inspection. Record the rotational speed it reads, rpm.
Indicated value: 9400 rpm
